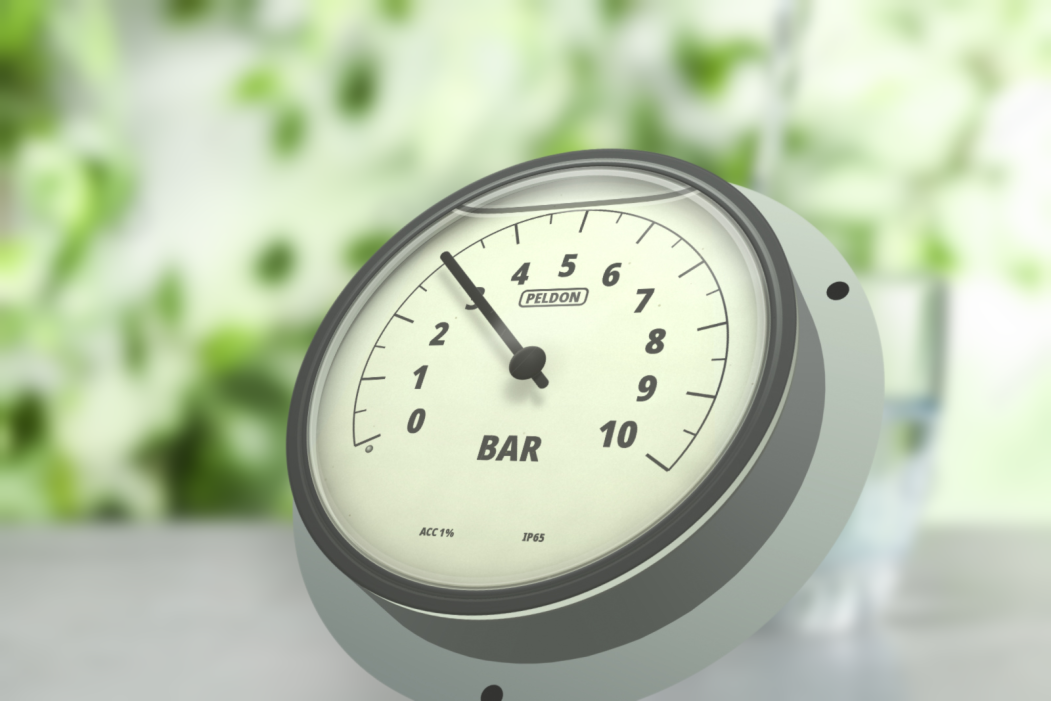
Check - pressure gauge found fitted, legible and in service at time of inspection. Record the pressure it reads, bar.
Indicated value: 3 bar
